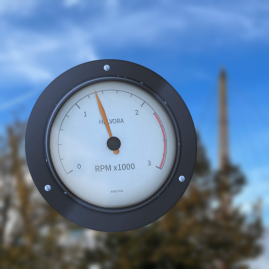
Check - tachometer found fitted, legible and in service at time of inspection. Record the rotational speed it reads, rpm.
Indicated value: 1300 rpm
